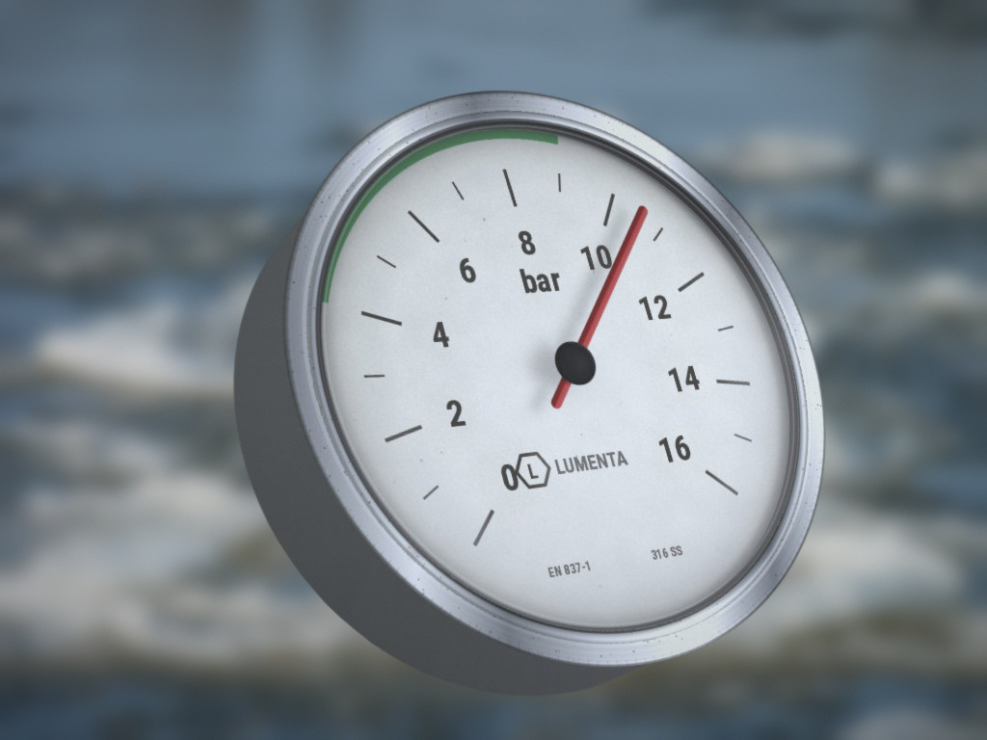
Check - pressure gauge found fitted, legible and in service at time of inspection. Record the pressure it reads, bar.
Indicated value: 10.5 bar
